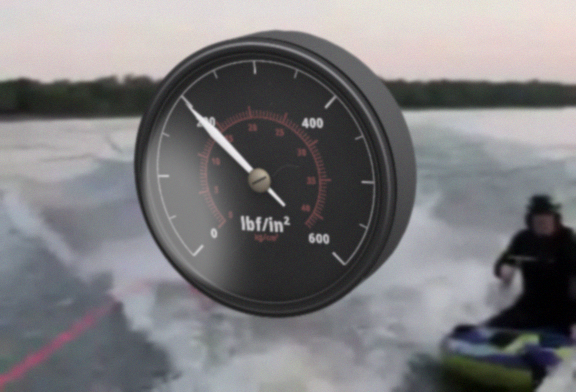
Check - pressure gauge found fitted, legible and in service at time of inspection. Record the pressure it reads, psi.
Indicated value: 200 psi
